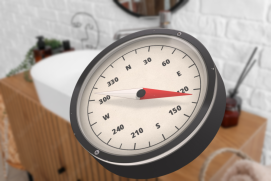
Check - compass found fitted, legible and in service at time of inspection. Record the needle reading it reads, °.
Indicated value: 127.5 °
